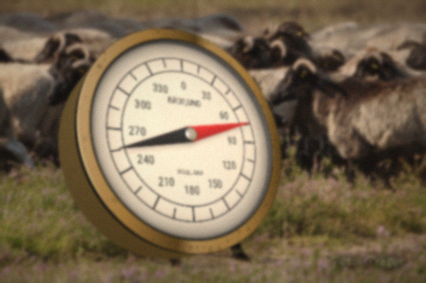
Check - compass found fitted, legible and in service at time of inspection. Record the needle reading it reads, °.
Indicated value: 75 °
